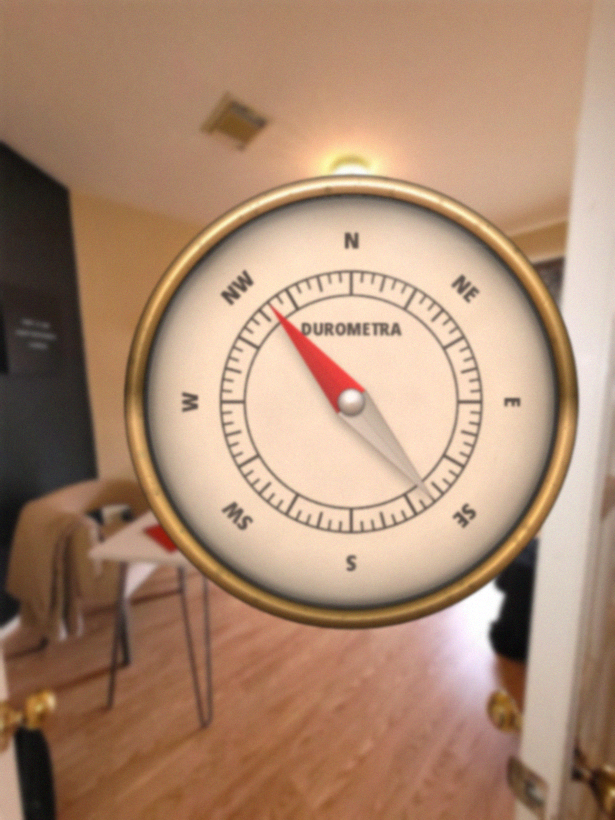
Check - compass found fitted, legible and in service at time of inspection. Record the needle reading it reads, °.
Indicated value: 320 °
